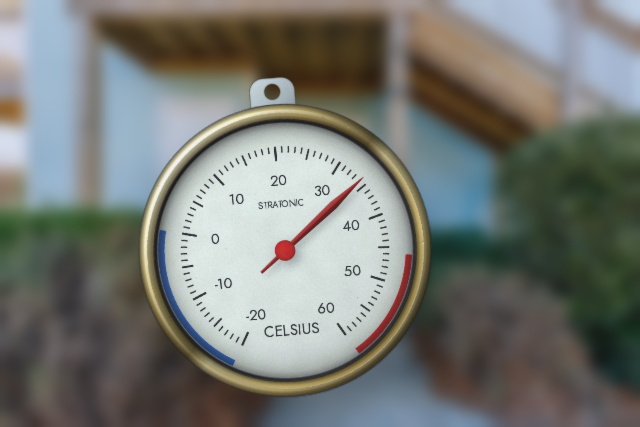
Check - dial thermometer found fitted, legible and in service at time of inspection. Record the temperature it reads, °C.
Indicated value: 34 °C
